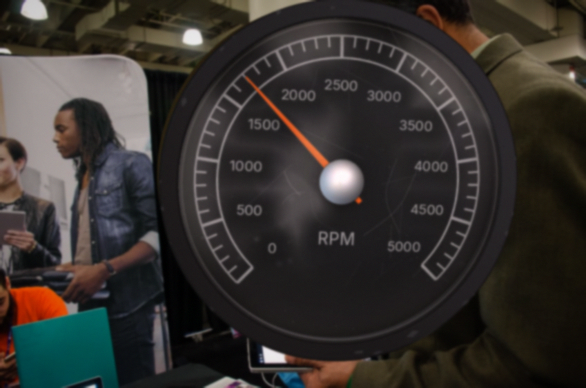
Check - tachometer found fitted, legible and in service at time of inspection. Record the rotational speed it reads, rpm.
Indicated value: 1700 rpm
